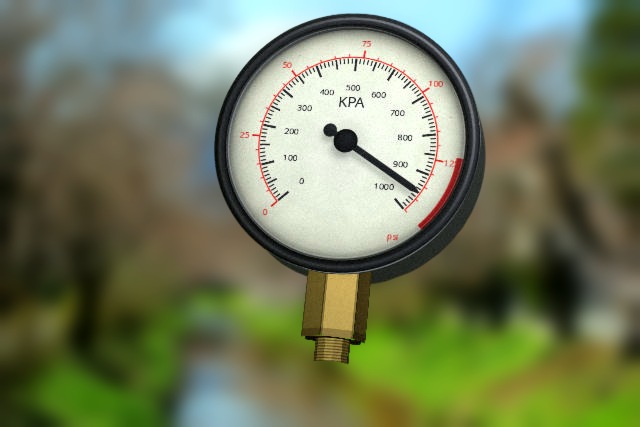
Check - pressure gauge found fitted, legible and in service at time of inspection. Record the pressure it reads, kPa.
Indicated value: 950 kPa
